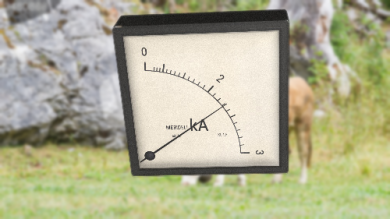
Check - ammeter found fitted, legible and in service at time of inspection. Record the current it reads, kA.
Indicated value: 2.3 kA
